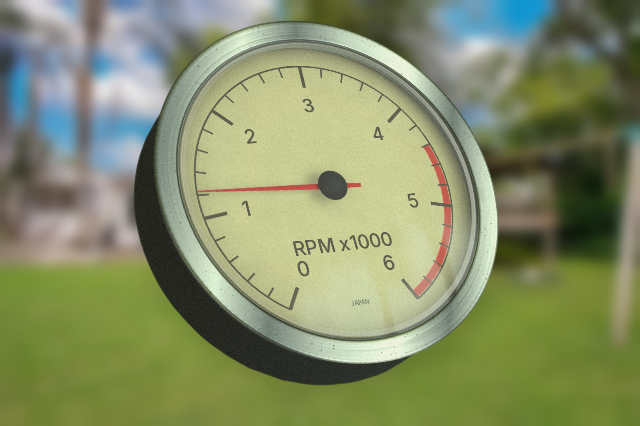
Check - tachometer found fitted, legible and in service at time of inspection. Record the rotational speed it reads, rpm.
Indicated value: 1200 rpm
